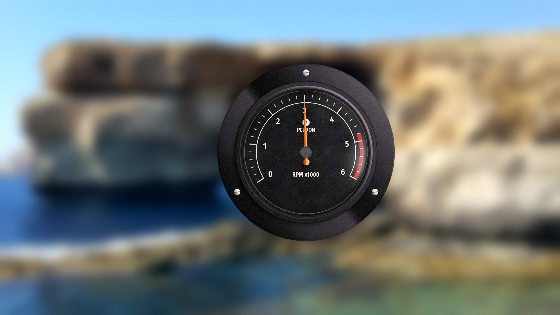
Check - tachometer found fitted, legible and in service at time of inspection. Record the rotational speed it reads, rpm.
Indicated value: 3000 rpm
